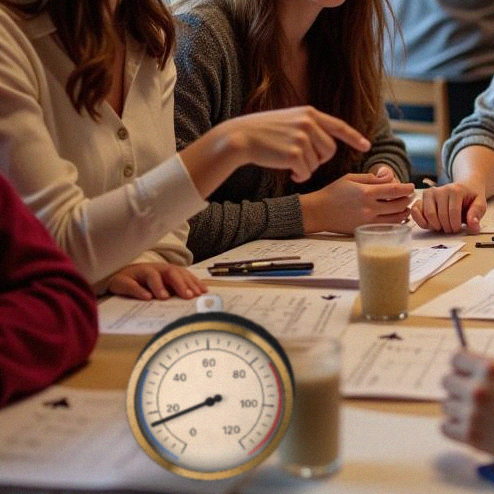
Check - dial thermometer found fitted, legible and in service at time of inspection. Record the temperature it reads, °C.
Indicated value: 16 °C
